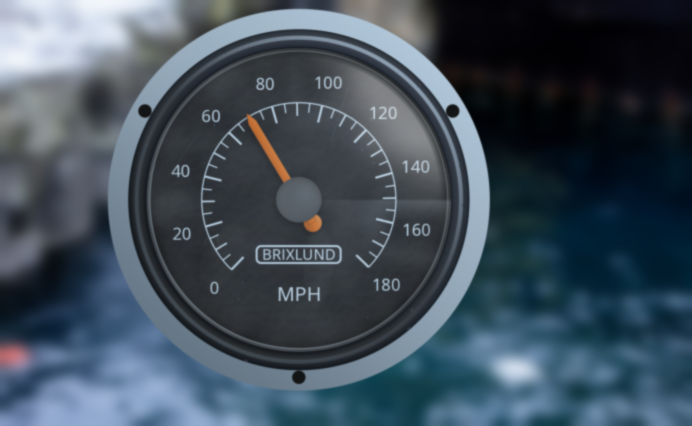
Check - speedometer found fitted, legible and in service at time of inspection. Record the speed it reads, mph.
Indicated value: 70 mph
